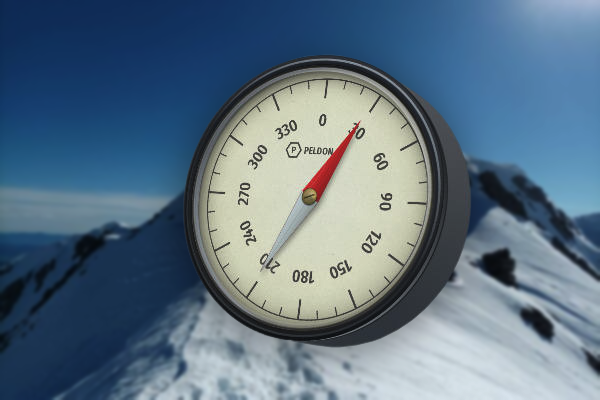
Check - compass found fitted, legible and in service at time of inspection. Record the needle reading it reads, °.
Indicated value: 30 °
